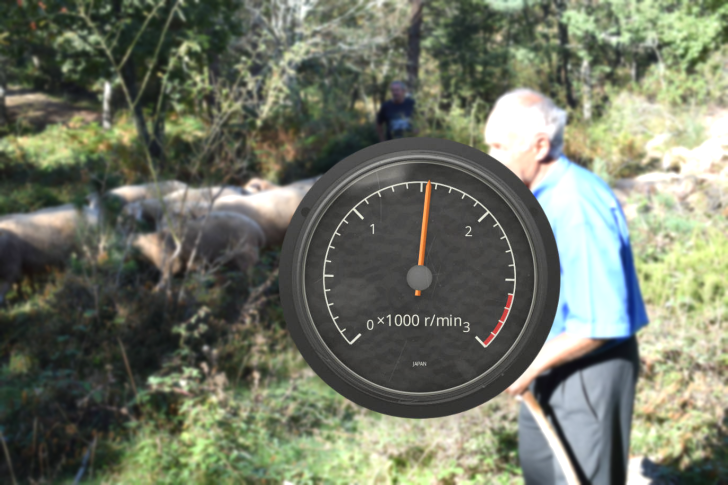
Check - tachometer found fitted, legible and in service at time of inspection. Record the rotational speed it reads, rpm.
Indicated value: 1550 rpm
